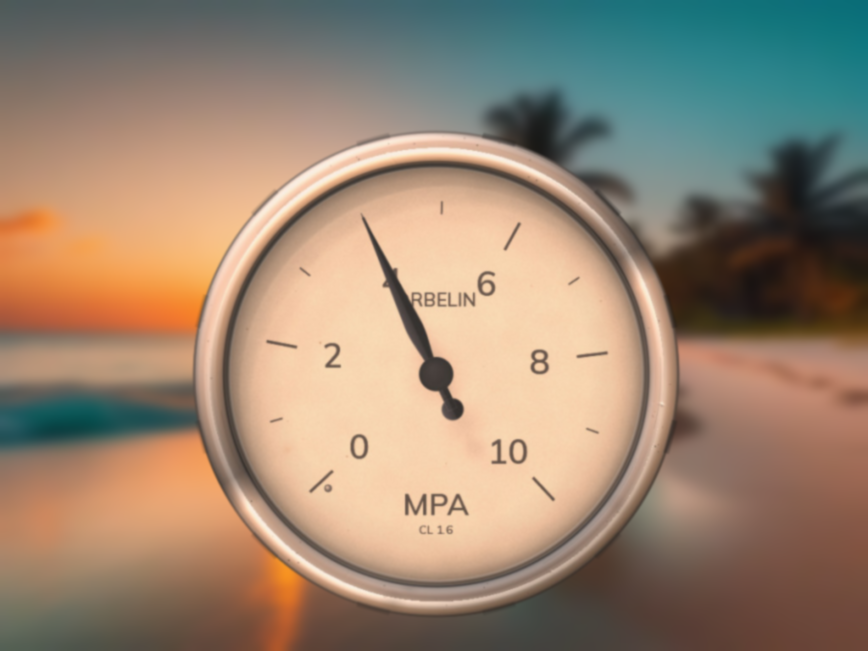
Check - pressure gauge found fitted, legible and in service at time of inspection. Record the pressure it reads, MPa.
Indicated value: 4 MPa
